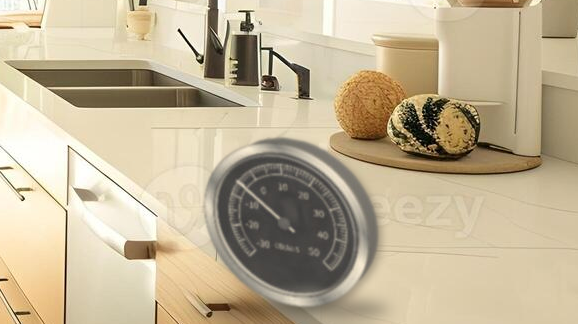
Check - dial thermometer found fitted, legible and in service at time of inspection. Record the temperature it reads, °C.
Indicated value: -5 °C
